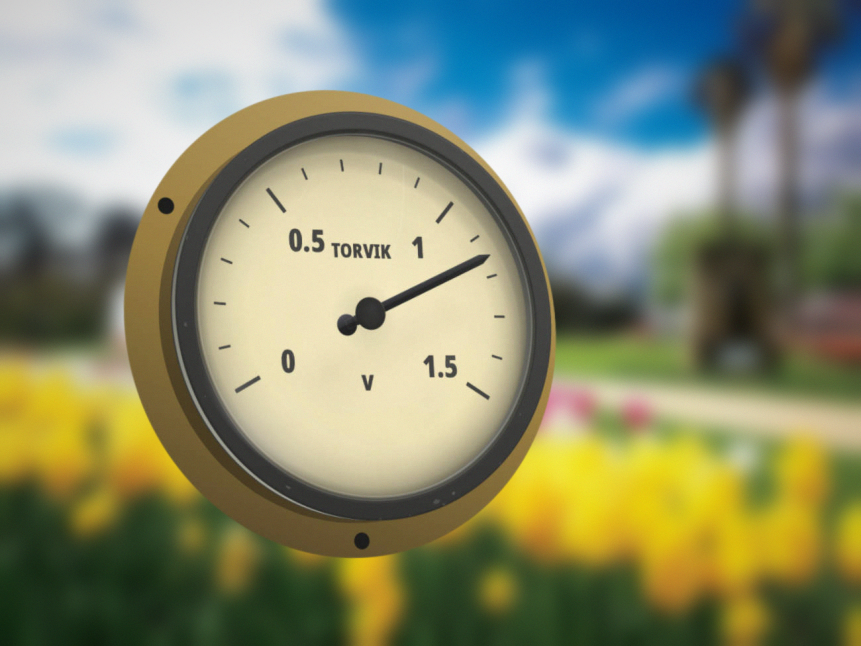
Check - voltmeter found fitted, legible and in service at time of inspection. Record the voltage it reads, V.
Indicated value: 1.15 V
